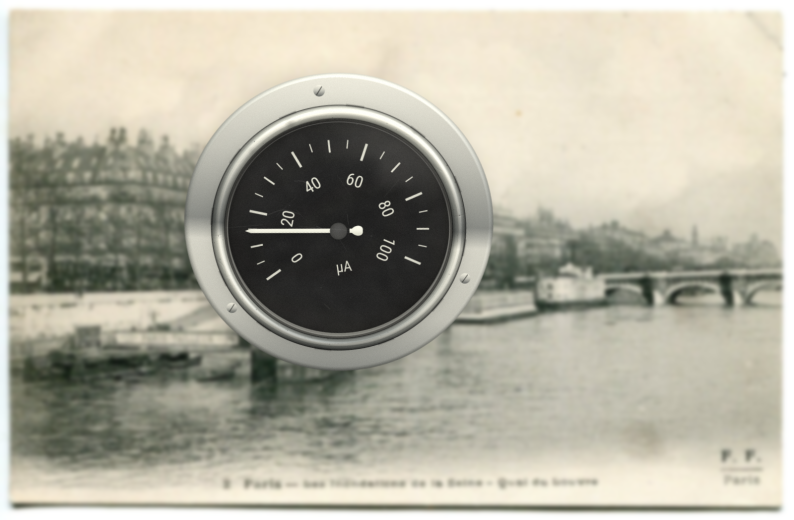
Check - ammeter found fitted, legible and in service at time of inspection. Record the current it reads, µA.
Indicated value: 15 µA
